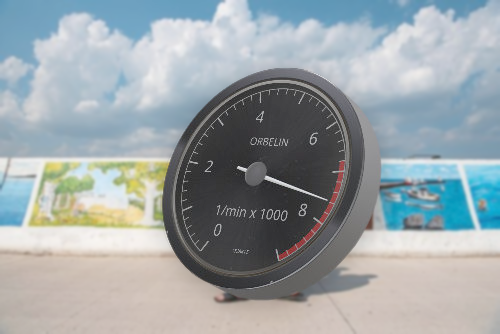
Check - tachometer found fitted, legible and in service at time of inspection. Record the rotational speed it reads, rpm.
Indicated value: 7600 rpm
